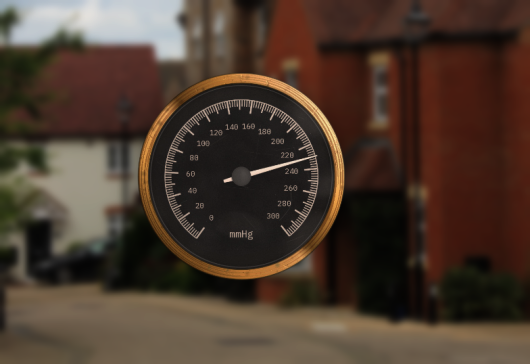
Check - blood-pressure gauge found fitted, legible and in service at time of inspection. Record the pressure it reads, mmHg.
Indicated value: 230 mmHg
